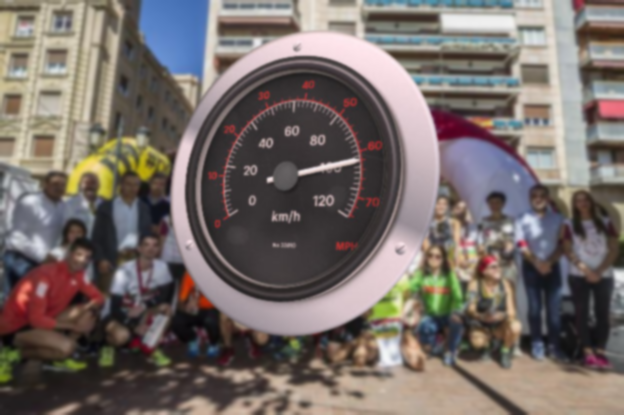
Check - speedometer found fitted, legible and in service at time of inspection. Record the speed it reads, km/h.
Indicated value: 100 km/h
